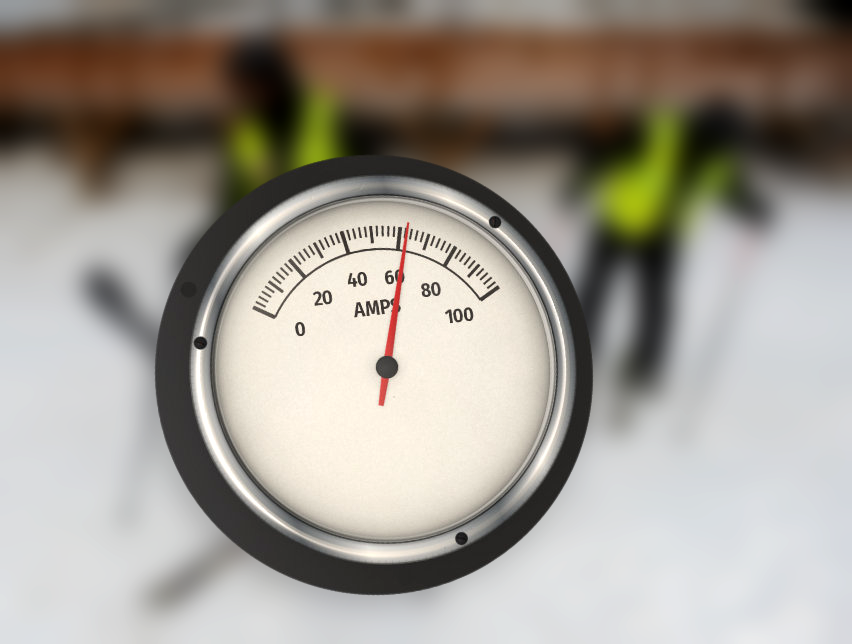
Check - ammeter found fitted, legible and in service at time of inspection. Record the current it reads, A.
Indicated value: 62 A
